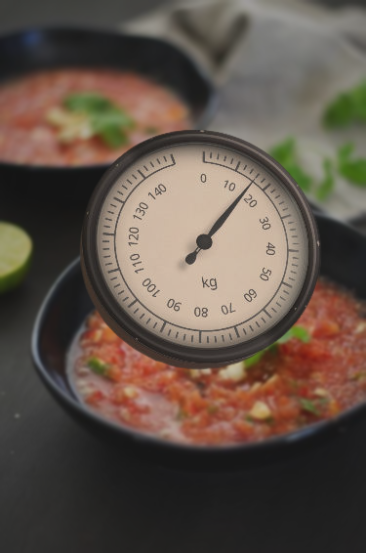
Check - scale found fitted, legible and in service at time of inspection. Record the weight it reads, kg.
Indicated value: 16 kg
